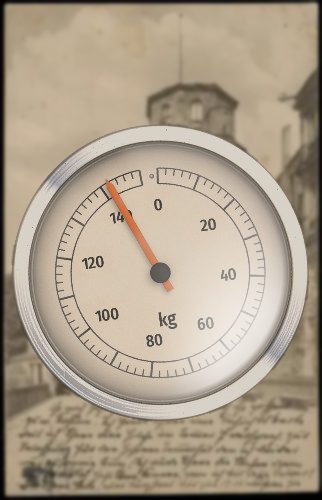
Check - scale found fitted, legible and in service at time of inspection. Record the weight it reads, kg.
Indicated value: 142 kg
